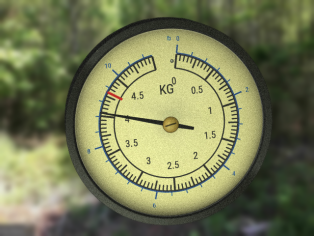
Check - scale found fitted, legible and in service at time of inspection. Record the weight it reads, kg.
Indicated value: 4.05 kg
